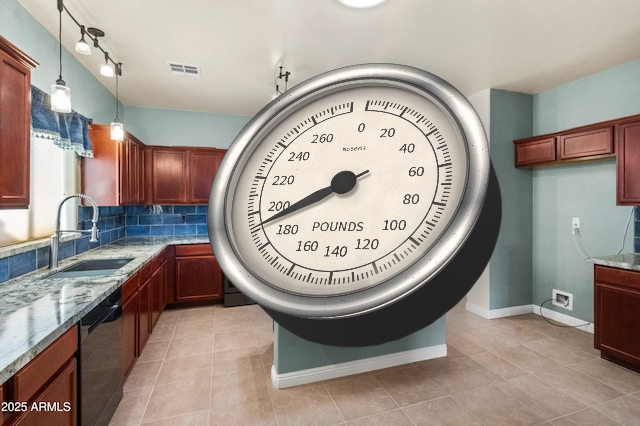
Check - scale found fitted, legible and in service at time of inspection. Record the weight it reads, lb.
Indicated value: 190 lb
